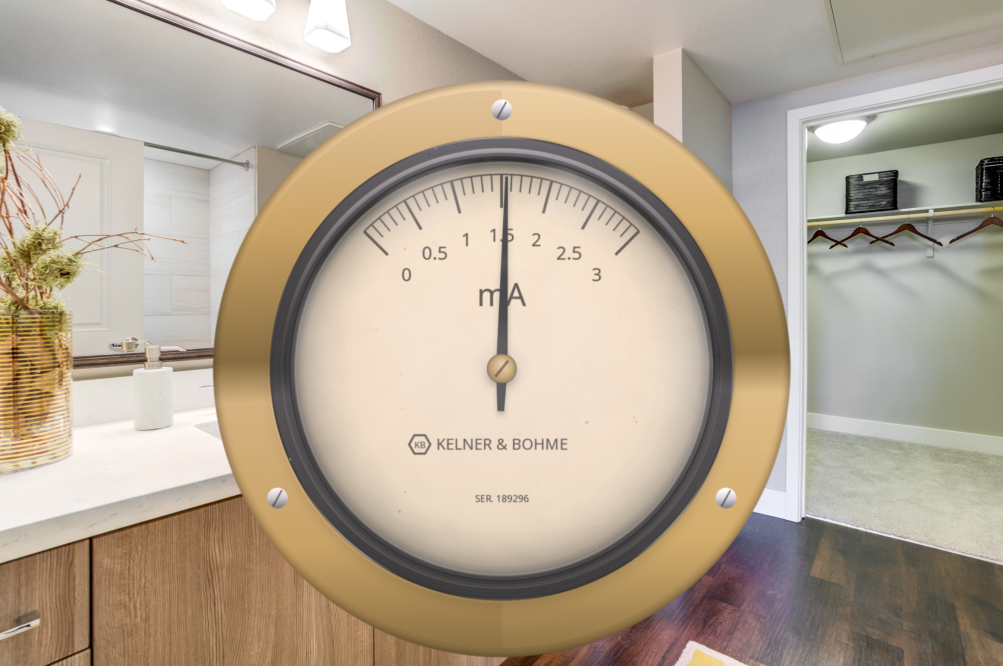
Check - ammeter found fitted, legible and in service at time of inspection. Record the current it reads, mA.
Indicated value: 1.55 mA
